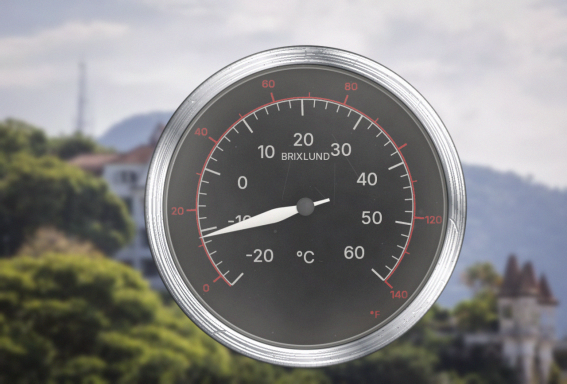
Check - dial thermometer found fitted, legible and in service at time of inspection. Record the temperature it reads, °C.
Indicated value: -11 °C
